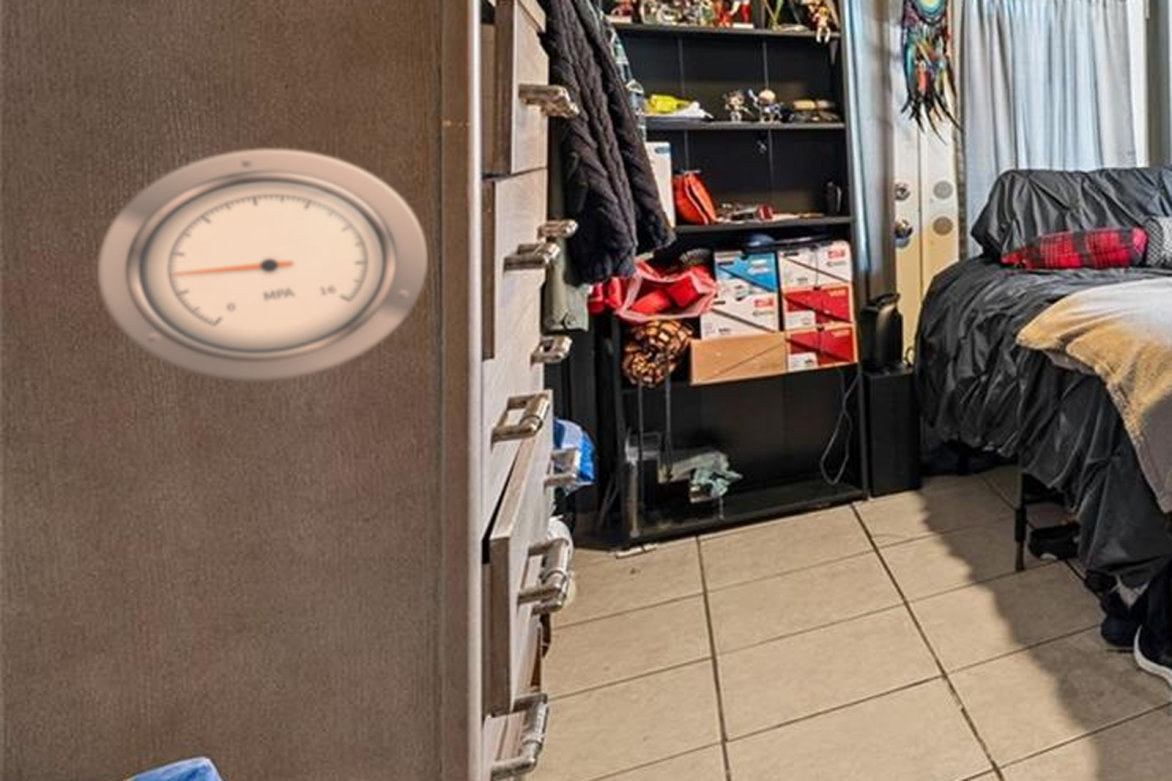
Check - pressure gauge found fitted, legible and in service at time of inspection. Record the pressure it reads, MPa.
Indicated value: 3 MPa
